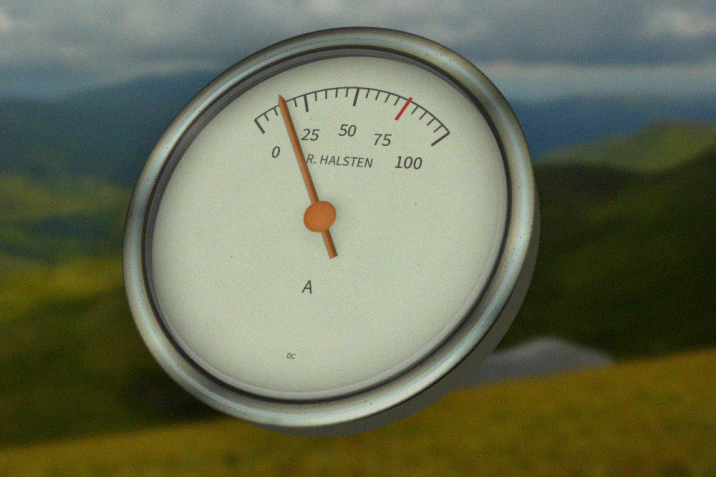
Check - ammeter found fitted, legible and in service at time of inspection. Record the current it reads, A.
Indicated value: 15 A
